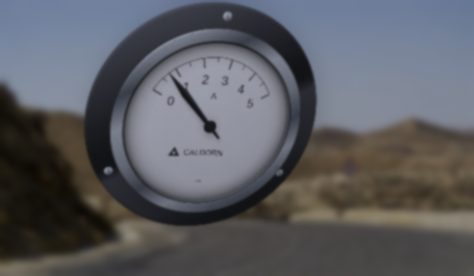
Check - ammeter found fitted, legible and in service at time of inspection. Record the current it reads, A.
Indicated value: 0.75 A
